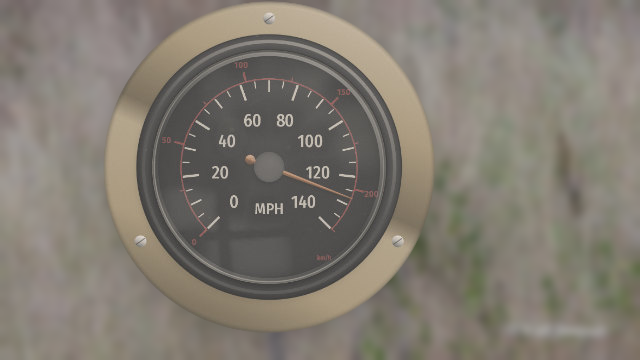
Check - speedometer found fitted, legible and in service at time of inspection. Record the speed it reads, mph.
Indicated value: 127.5 mph
